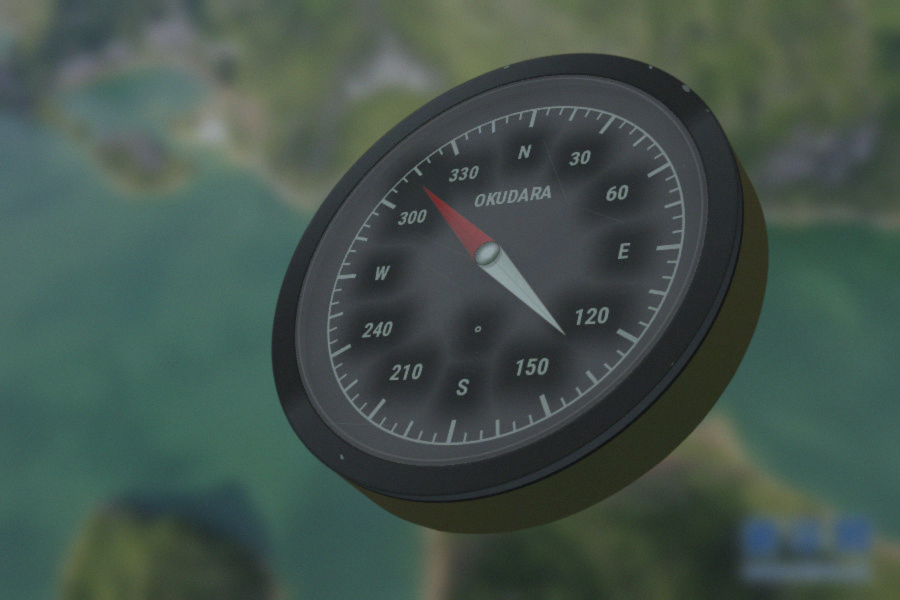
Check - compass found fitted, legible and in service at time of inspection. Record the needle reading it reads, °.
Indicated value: 312.5 °
